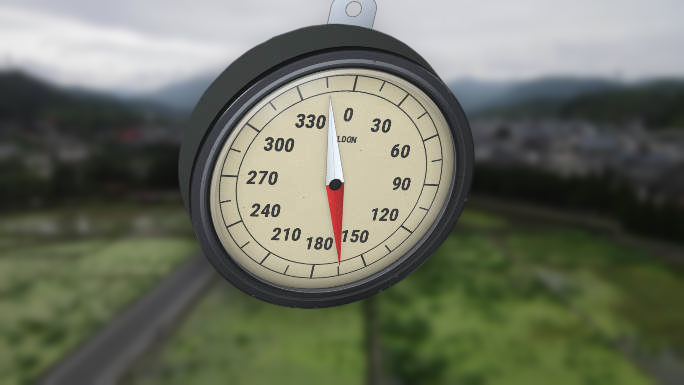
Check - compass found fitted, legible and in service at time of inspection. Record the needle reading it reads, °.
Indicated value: 165 °
